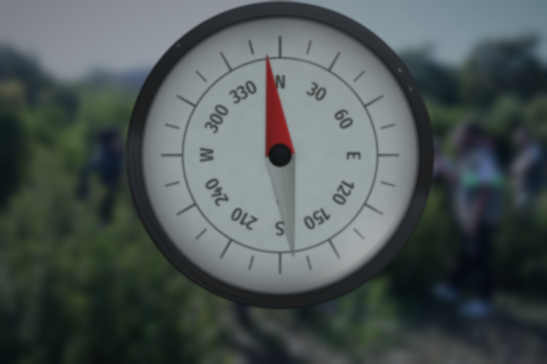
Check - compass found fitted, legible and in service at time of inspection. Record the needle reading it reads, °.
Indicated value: 352.5 °
